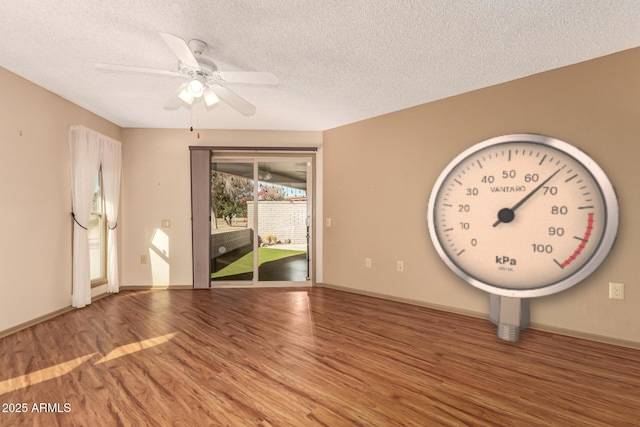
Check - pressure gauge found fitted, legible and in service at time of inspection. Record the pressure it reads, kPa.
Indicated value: 66 kPa
